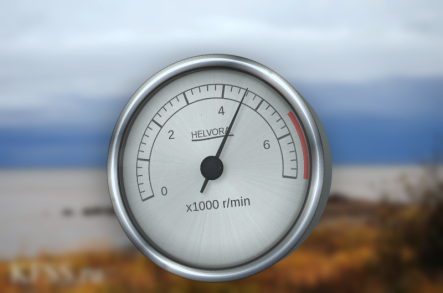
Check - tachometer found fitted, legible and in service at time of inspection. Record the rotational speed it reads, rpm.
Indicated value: 4600 rpm
